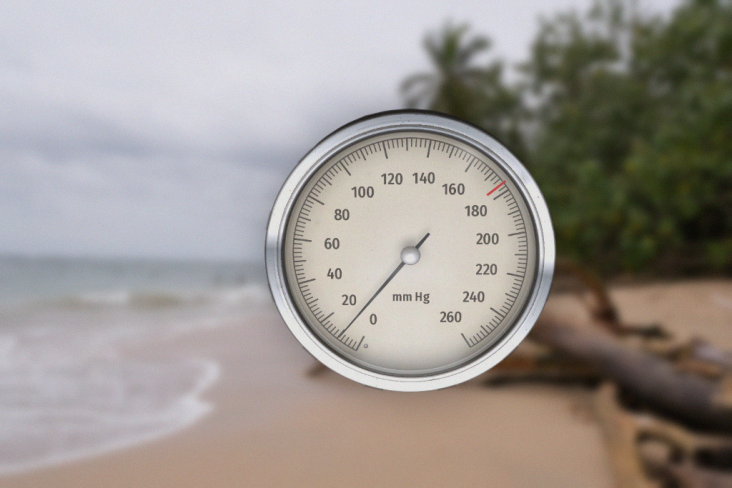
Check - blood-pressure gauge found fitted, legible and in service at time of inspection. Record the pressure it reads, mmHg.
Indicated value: 10 mmHg
